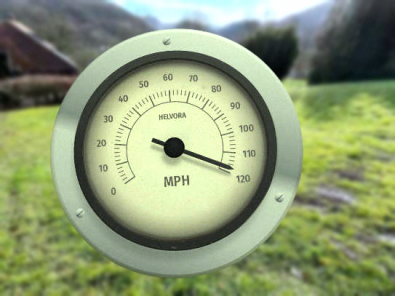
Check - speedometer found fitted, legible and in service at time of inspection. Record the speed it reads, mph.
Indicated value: 118 mph
